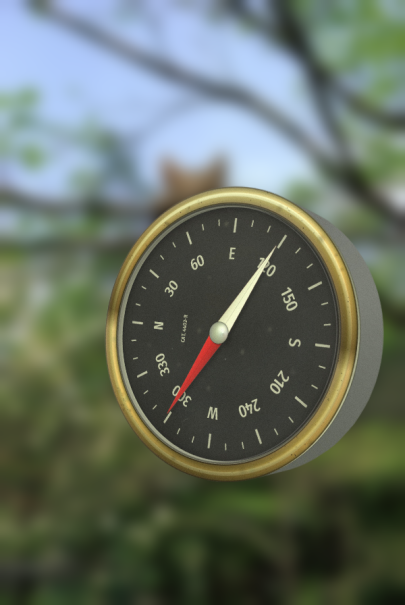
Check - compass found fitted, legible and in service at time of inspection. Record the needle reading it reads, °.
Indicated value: 300 °
